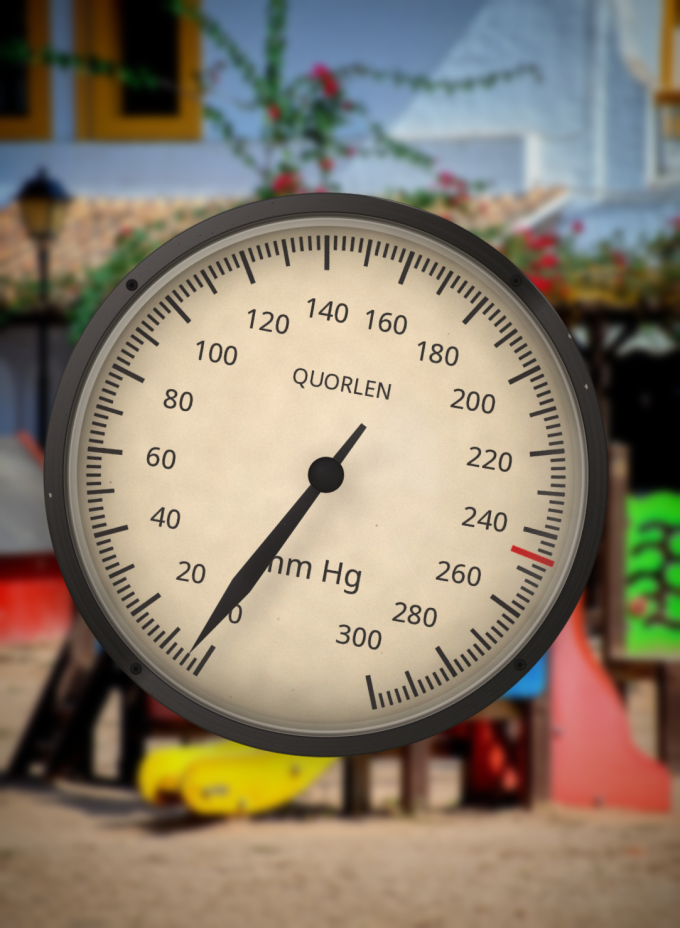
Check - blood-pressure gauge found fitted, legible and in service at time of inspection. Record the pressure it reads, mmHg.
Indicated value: 4 mmHg
